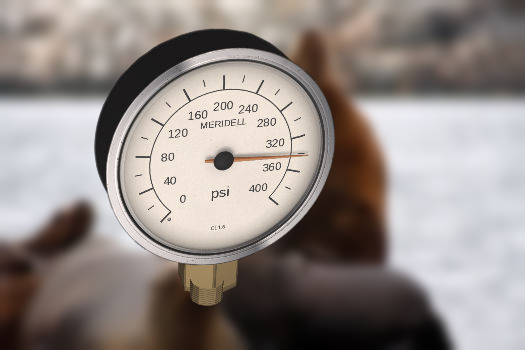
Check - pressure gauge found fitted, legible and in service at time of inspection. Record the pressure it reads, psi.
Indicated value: 340 psi
